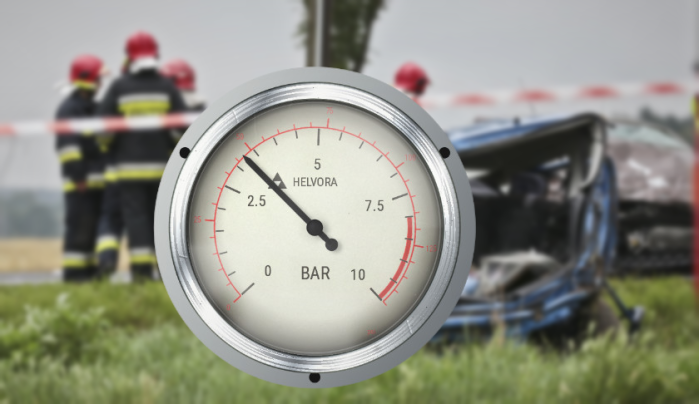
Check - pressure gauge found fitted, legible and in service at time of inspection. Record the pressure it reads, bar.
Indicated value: 3.25 bar
